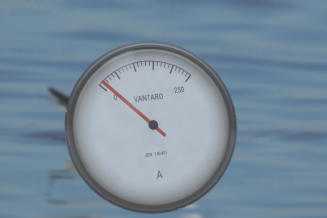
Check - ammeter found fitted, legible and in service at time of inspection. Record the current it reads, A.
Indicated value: 10 A
